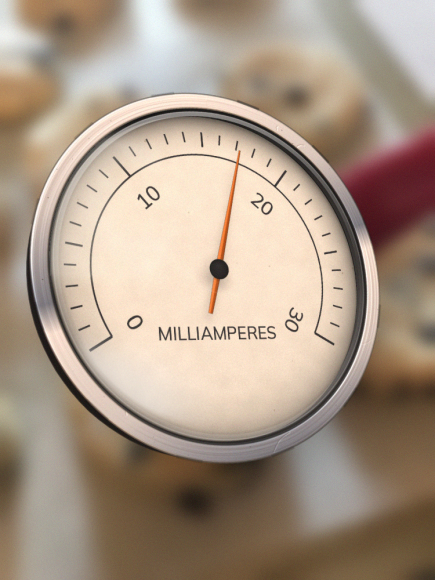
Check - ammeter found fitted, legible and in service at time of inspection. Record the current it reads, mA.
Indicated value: 17 mA
